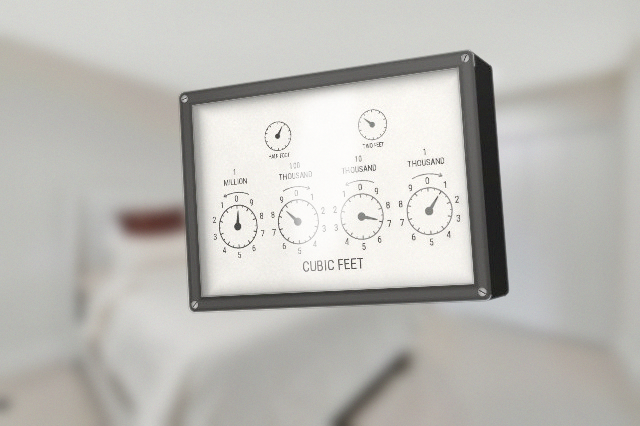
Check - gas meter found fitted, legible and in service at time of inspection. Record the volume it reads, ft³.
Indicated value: 987100 ft³
